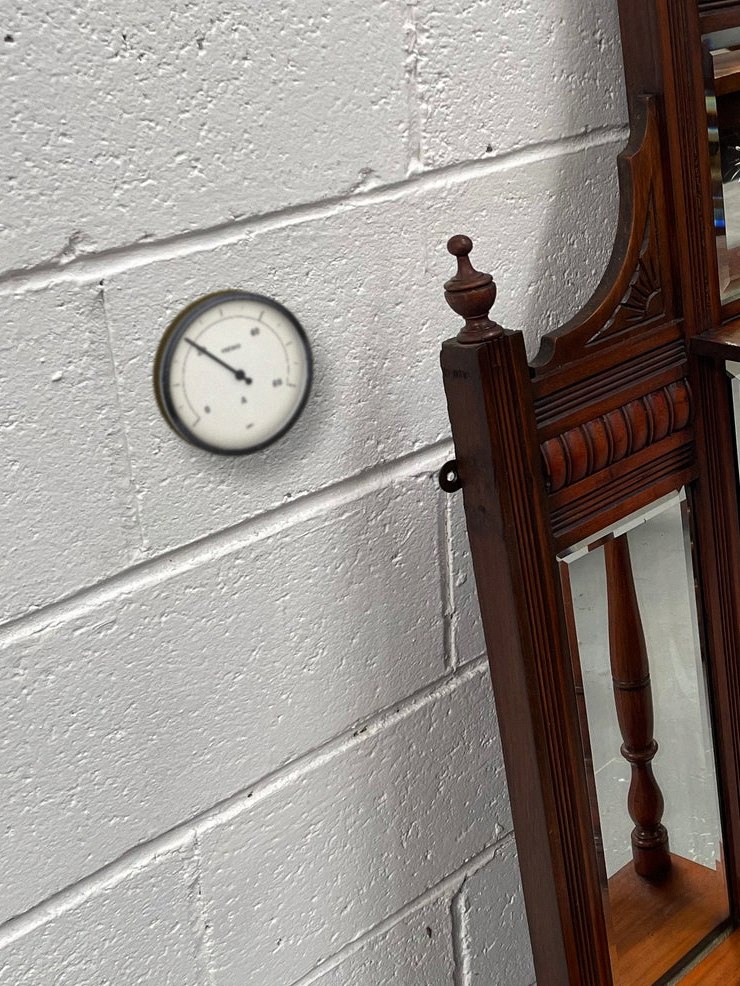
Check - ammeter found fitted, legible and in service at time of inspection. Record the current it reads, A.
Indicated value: 20 A
